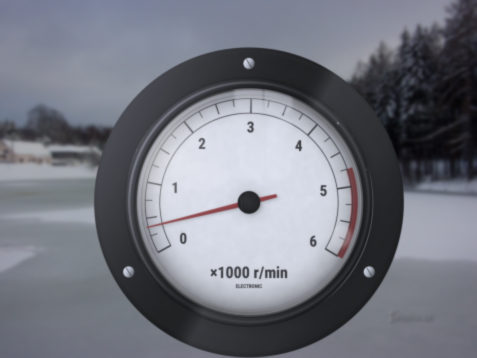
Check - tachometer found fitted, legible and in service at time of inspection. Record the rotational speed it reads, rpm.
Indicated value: 375 rpm
